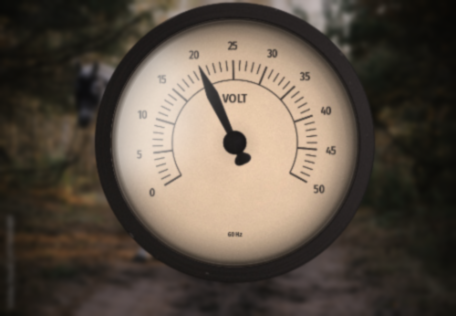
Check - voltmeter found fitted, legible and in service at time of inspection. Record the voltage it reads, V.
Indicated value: 20 V
